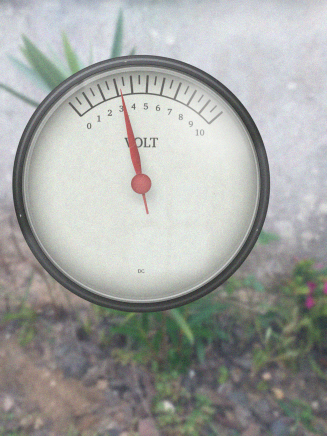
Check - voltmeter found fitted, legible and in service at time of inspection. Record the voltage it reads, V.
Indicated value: 3.25 V
